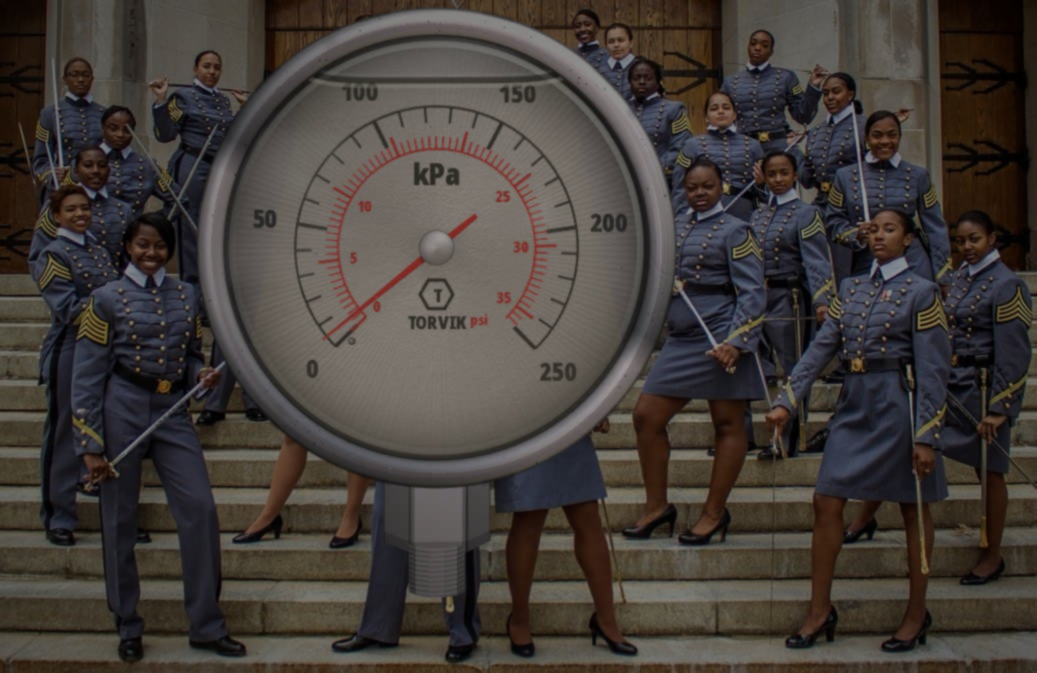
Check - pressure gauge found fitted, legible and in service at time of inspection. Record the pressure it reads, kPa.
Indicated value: 5 kPa
